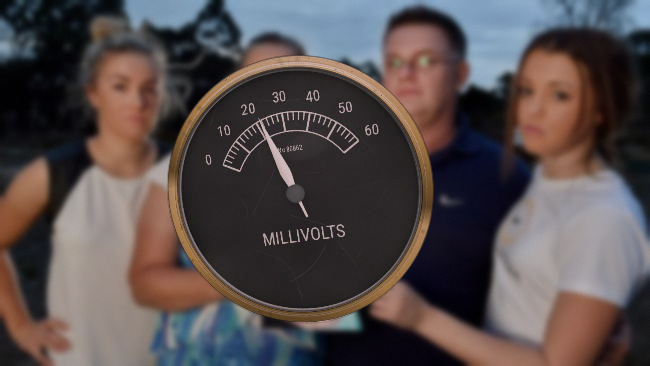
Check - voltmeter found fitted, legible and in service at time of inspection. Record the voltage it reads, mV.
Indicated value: 22 mV
